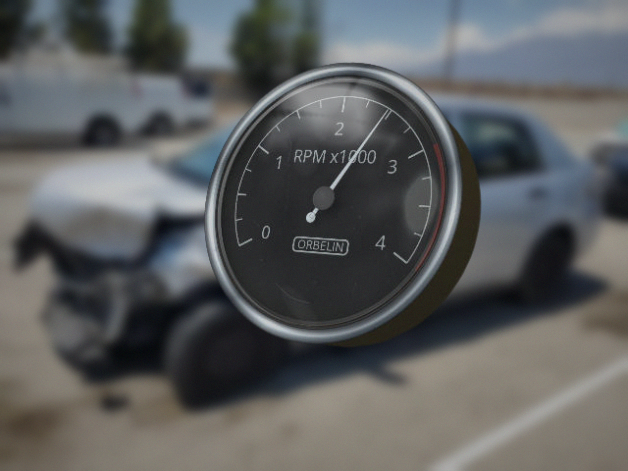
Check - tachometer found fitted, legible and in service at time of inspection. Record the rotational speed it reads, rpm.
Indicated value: 2500 rpm
